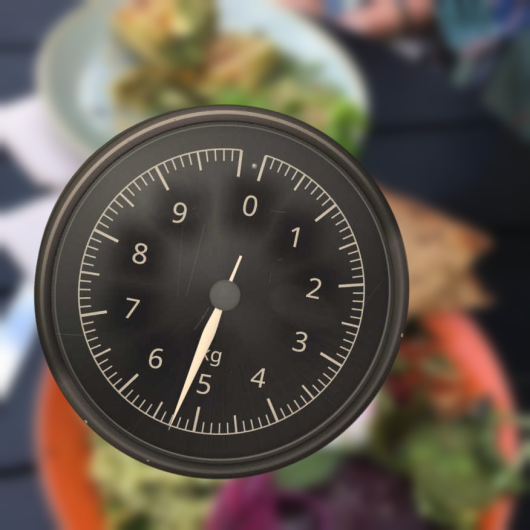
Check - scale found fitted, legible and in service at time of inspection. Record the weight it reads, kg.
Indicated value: 5.3 kg
